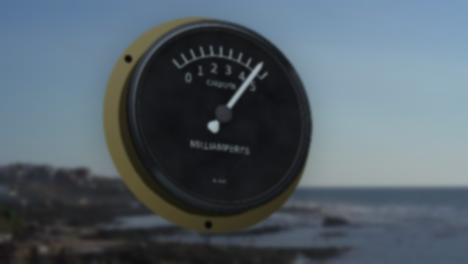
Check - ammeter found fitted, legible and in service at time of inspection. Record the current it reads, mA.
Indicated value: 4.5 mA
